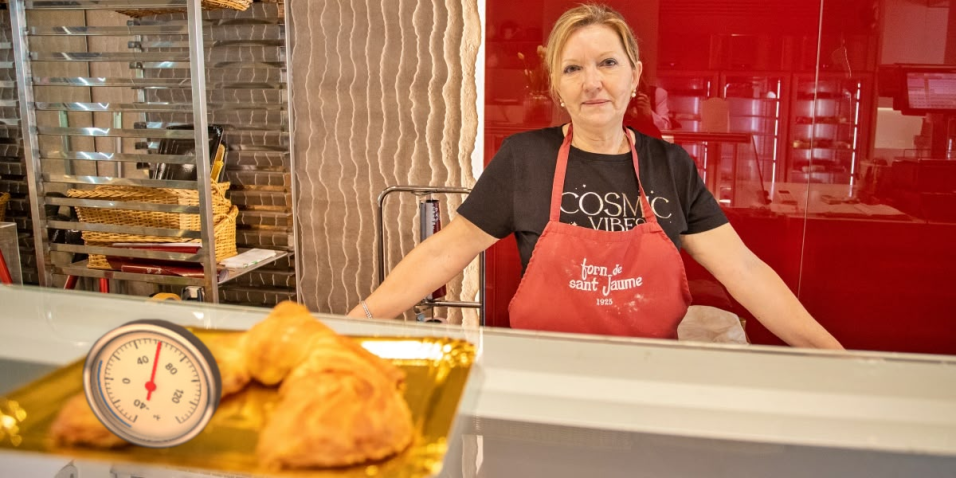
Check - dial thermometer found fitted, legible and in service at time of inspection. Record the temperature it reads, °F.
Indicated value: 60 °F
